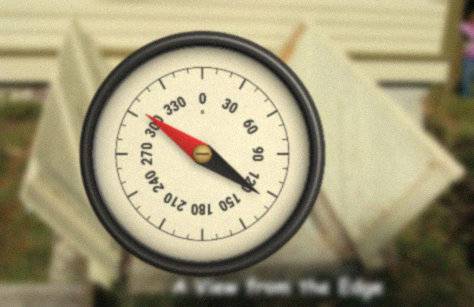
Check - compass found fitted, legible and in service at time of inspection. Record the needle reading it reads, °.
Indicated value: 305 °
